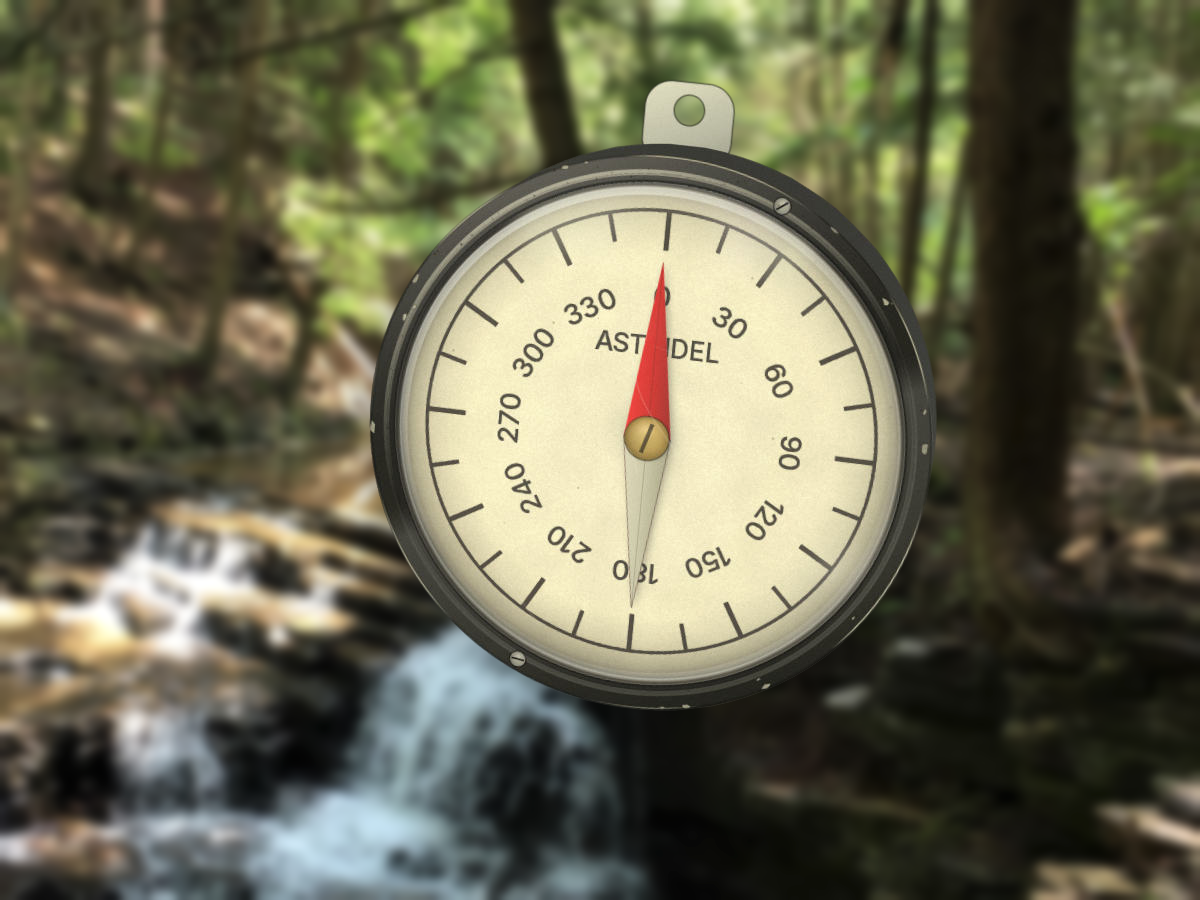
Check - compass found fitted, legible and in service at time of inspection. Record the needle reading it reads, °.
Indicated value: 0 °
